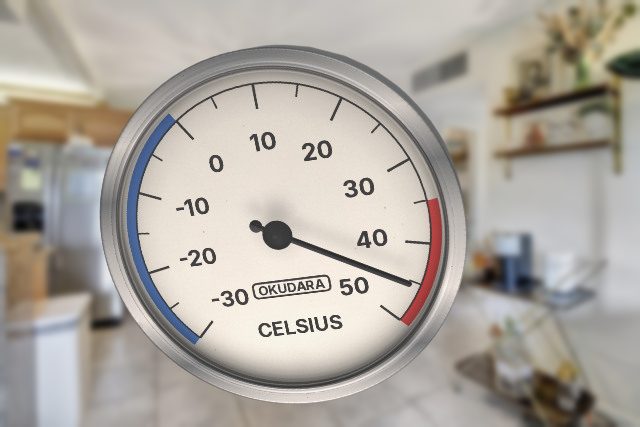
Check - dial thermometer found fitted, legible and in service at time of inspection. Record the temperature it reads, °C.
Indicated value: 45 °C
